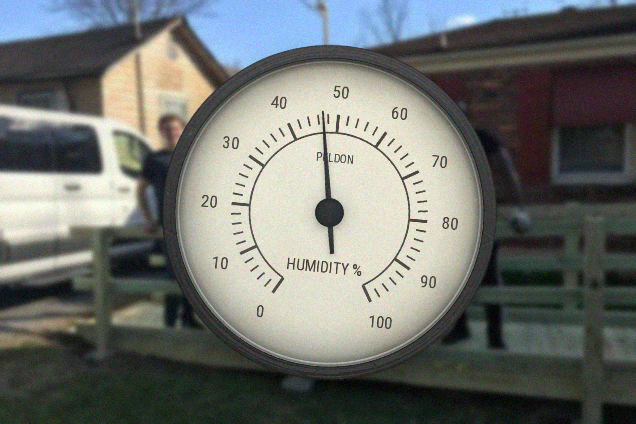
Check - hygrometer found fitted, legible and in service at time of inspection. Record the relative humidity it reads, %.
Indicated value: 47 %
